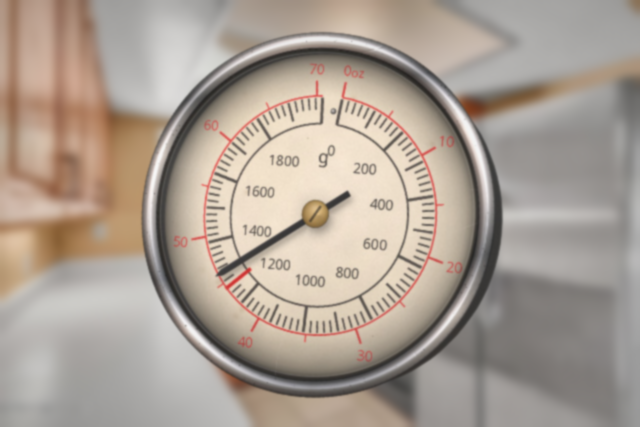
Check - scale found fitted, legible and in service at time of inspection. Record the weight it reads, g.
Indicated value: 1300 g
